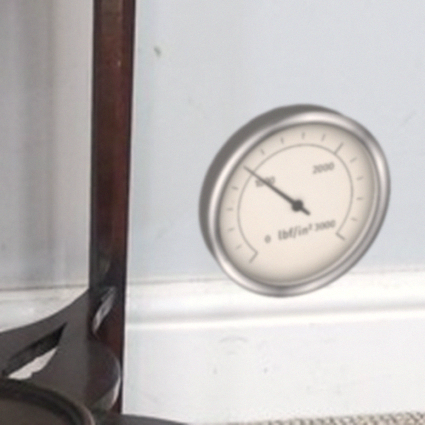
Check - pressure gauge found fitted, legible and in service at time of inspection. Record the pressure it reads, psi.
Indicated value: 1000 psi
